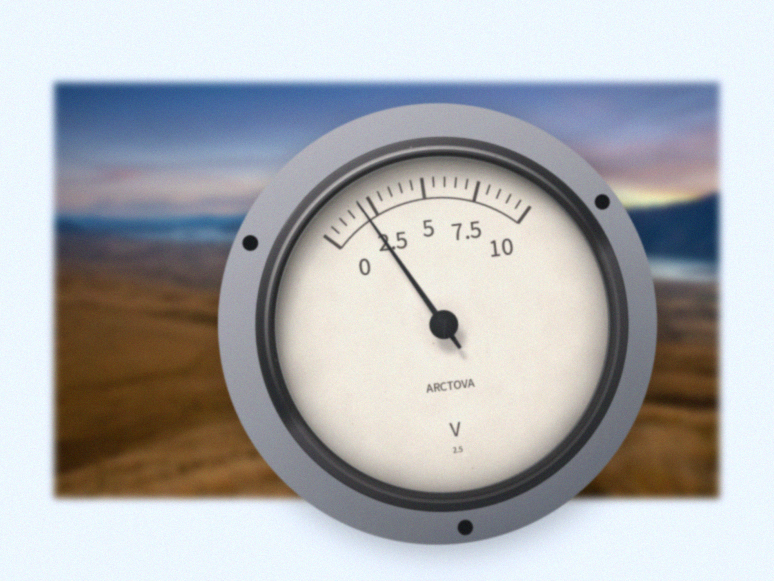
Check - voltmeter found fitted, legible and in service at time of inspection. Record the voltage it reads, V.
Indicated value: 2 V
